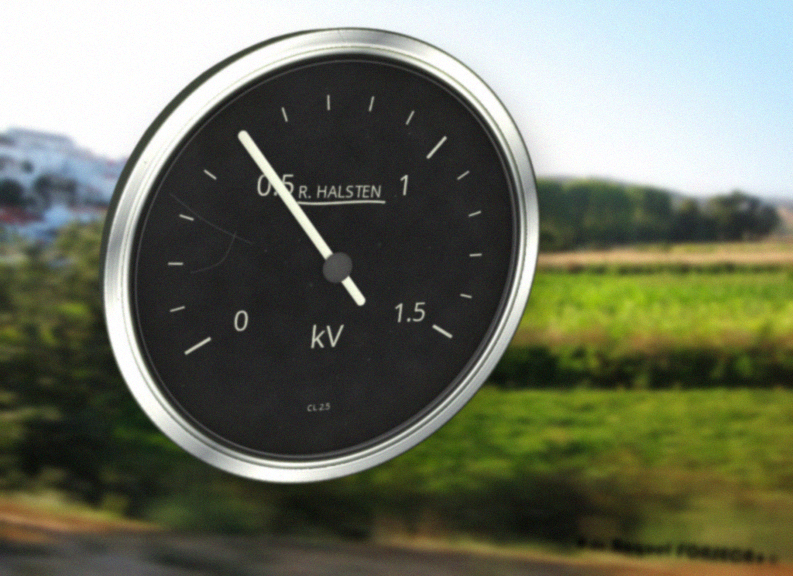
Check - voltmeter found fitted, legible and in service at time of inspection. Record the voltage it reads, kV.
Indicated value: 0.5 kV
